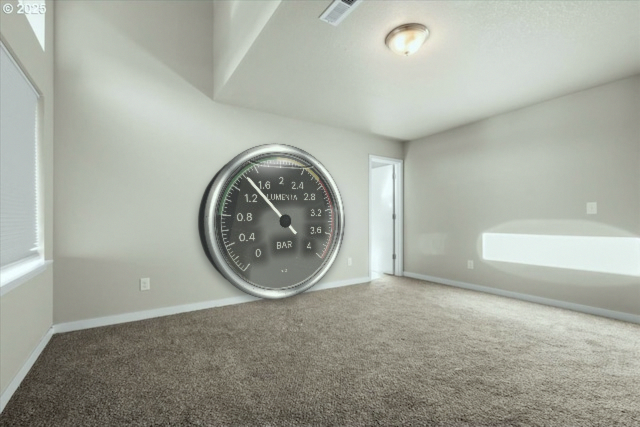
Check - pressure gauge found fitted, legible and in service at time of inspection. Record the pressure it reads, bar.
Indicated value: 1.4 bar
